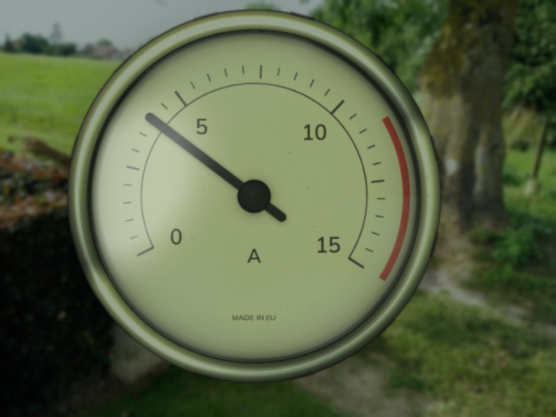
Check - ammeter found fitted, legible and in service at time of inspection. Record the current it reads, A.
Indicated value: 4 A
